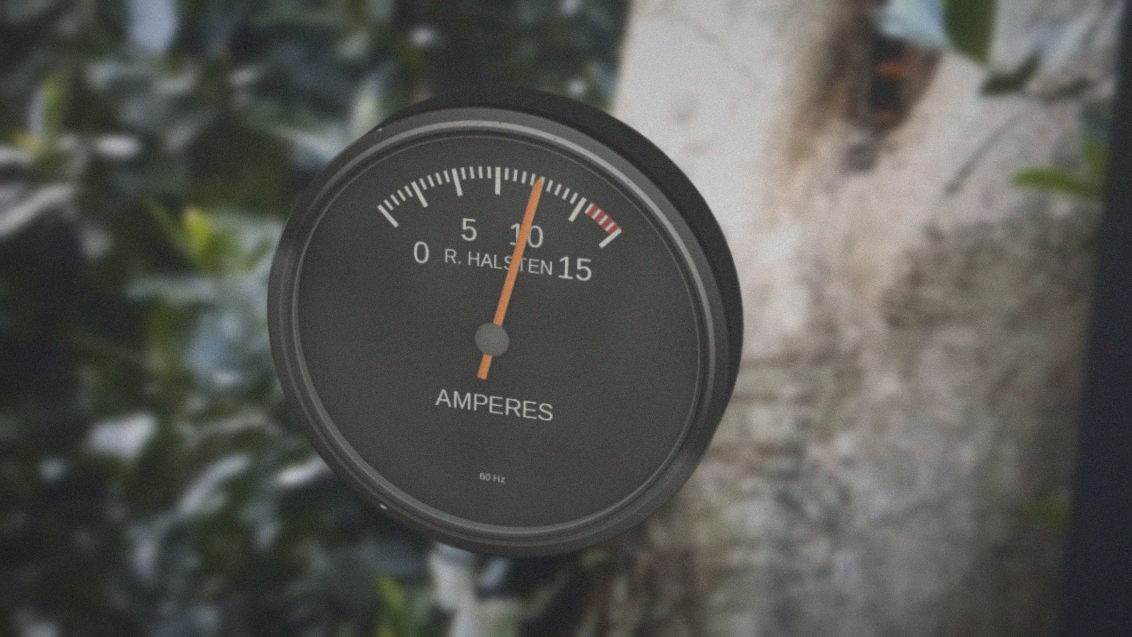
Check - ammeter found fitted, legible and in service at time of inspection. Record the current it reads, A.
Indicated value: 10 A
